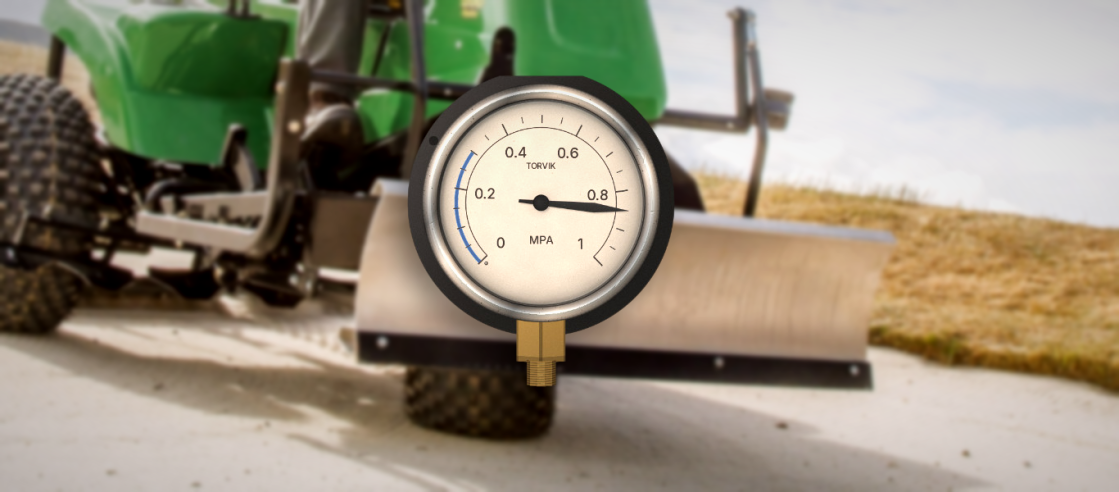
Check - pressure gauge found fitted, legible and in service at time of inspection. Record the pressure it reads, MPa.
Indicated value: 0.85 MPa
